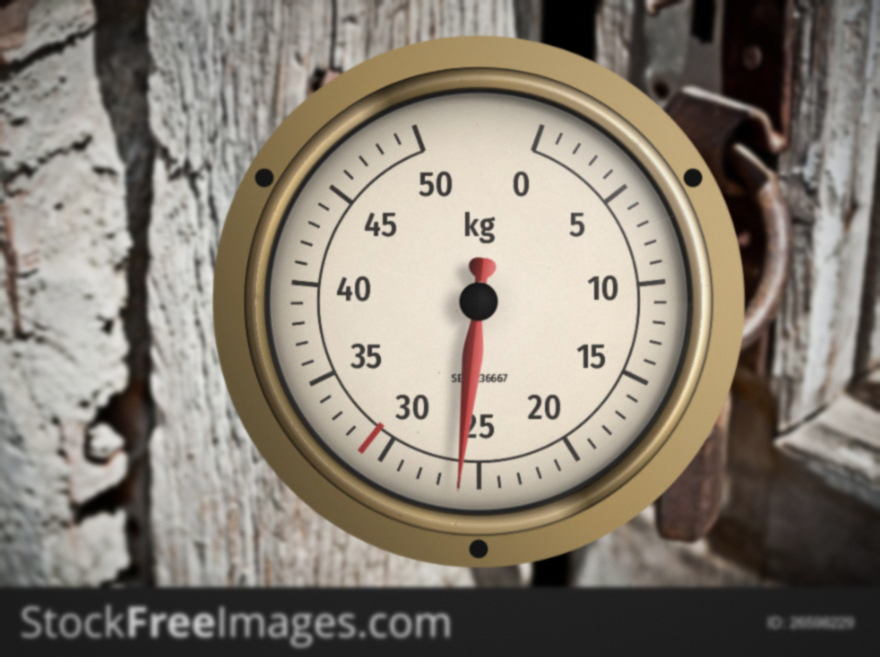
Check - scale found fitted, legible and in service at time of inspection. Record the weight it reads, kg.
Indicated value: 26 kg
